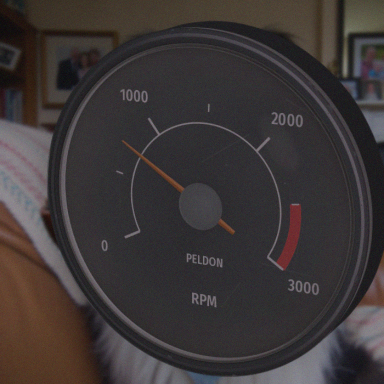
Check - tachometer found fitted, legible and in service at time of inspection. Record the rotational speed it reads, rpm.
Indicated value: 750 rpm
